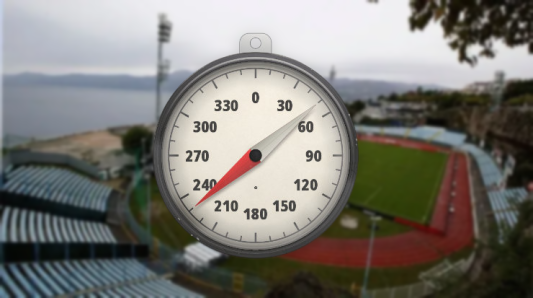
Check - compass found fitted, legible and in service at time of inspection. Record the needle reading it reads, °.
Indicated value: 230 °
